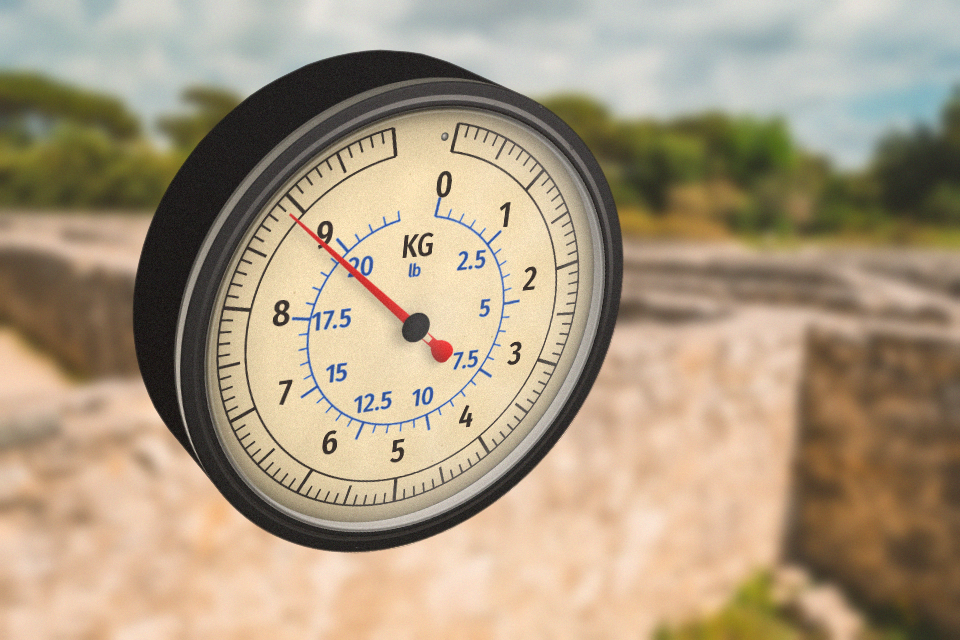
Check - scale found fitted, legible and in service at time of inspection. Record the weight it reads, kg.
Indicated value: 8.9 kg
